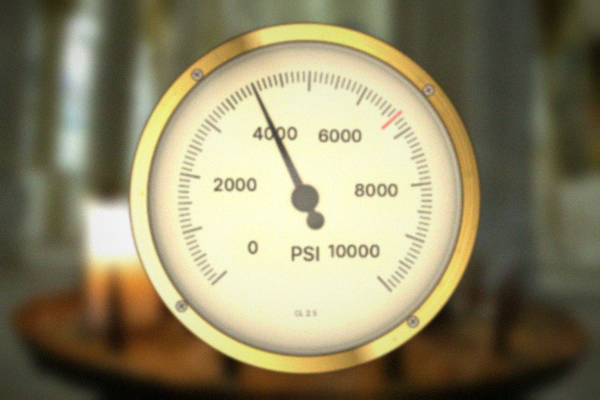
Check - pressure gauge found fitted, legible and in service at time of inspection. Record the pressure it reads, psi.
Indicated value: 4000 psi
